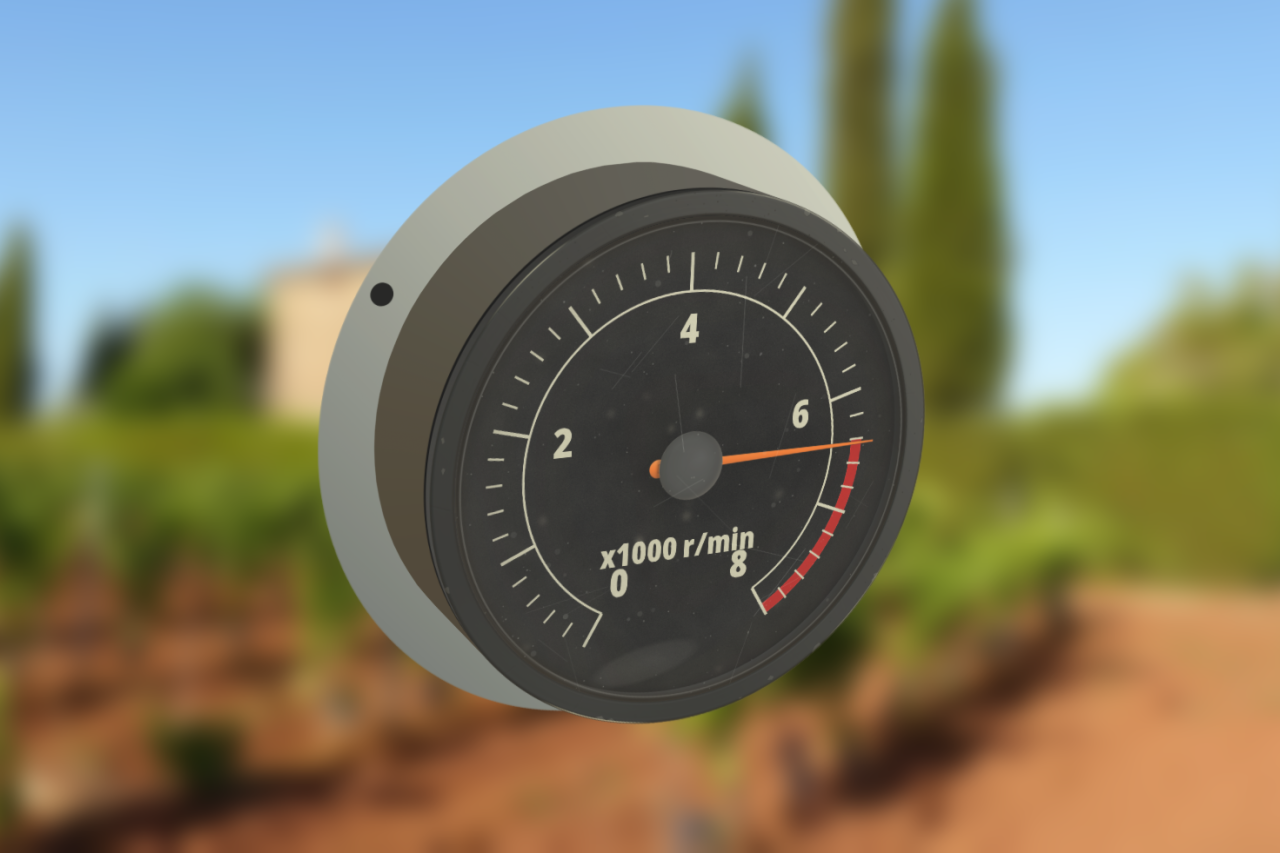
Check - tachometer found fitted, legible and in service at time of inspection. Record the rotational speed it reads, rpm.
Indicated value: 6400 rpm
